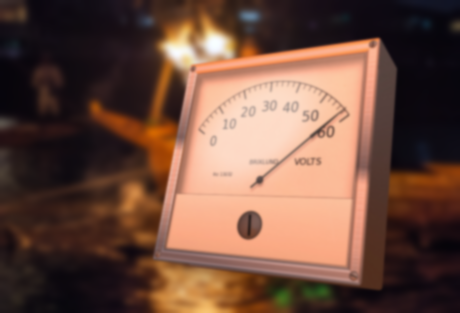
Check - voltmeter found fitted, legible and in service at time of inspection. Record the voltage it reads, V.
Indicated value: 58 V
